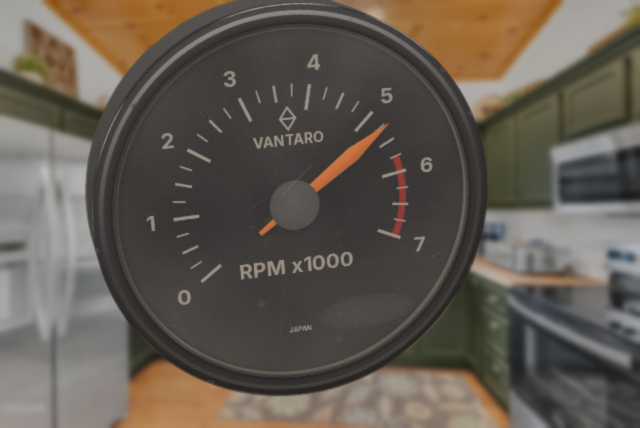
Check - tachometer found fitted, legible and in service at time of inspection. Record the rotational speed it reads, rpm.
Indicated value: 5250 rpm
